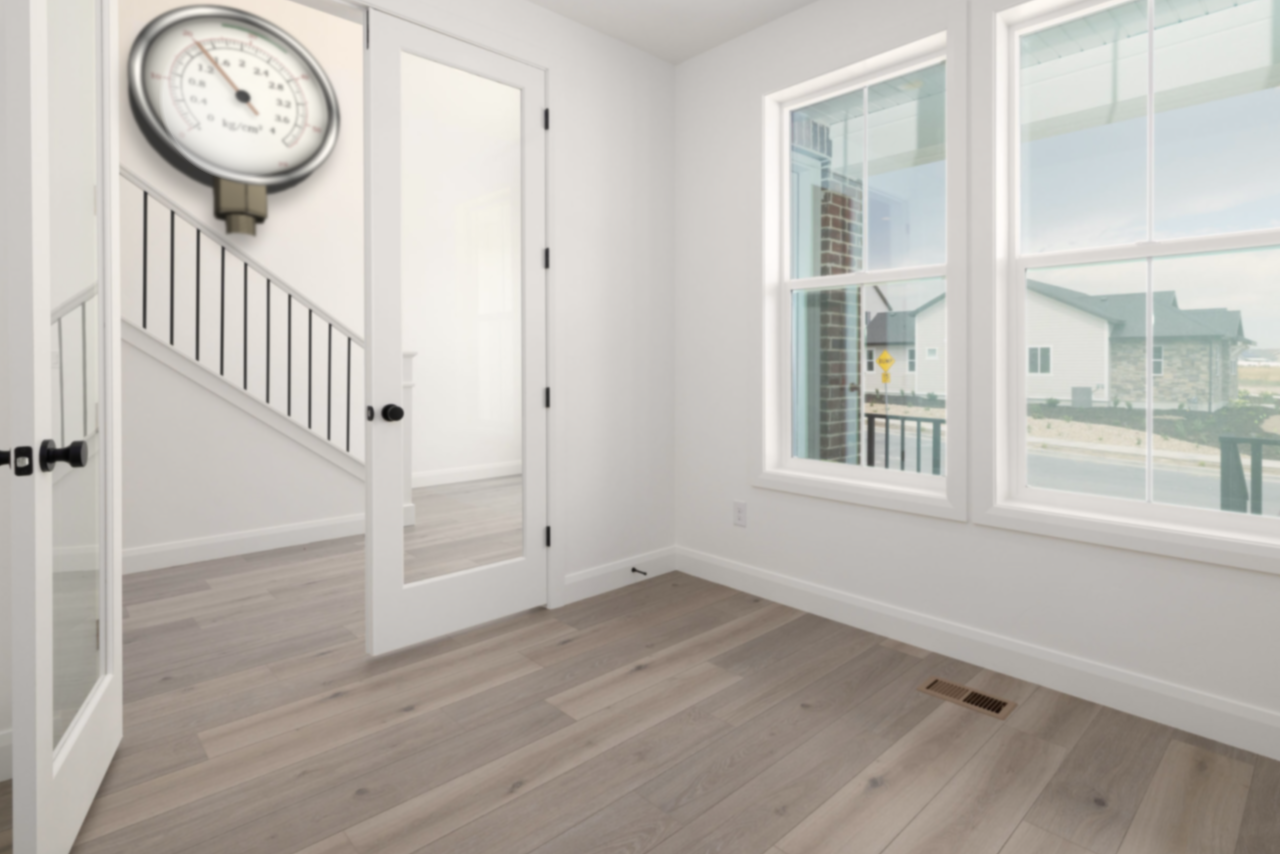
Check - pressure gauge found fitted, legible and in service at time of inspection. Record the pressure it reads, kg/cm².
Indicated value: 1.4 kg/cm²
